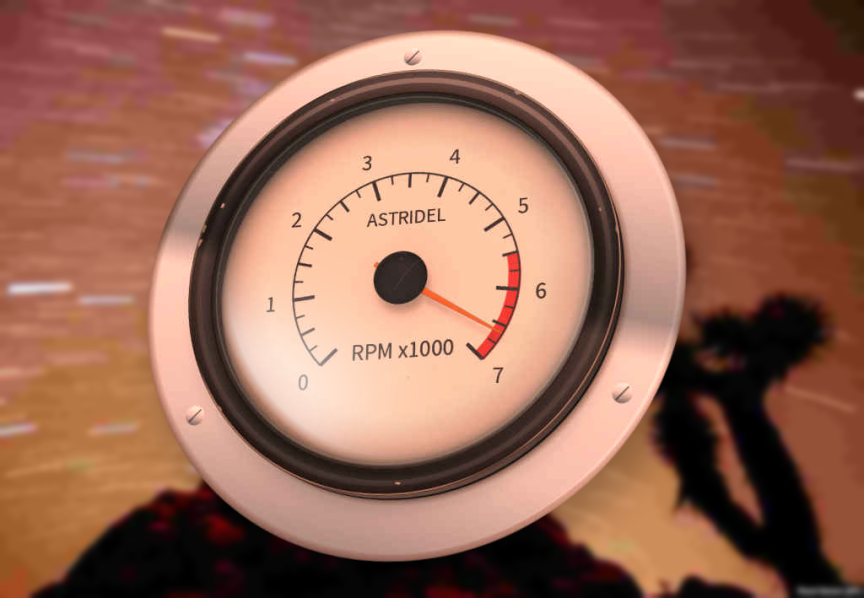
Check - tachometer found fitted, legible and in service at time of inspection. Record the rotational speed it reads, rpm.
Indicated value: 6625 rpm
